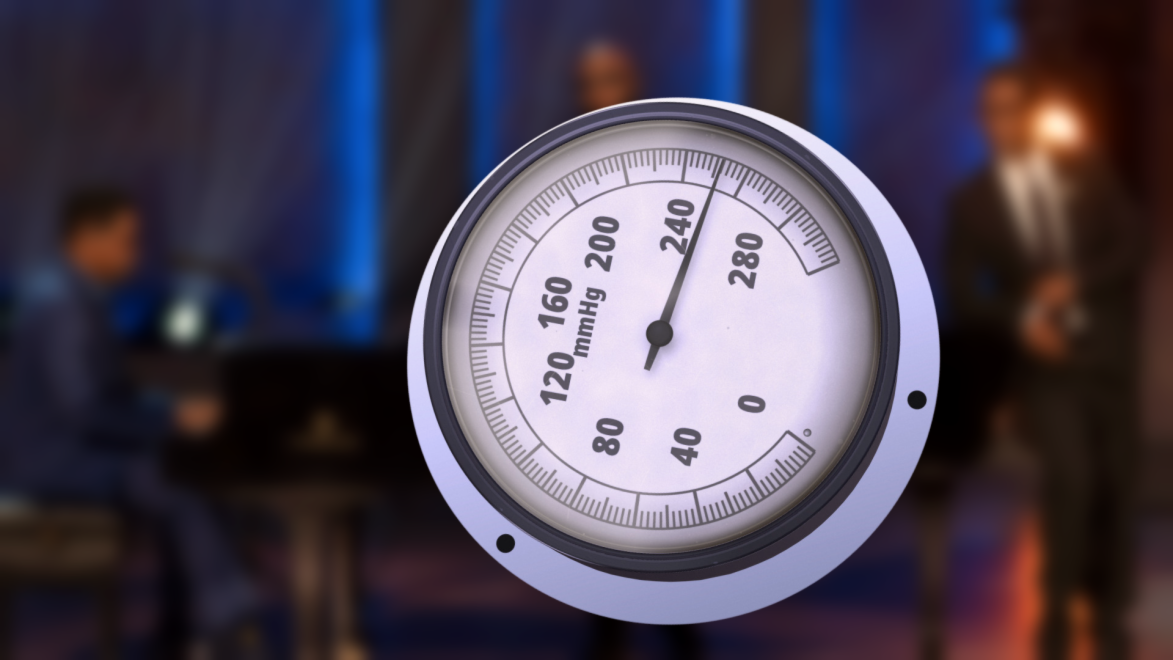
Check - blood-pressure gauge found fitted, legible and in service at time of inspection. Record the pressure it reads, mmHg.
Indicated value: 252 mmHg
